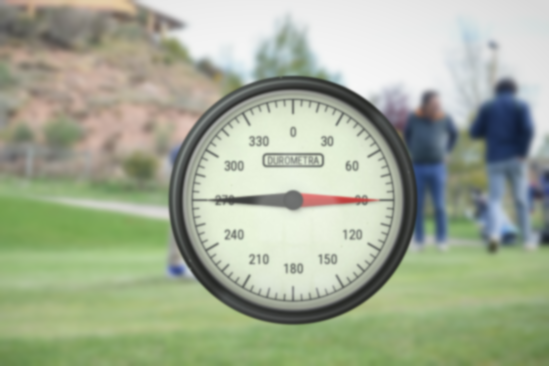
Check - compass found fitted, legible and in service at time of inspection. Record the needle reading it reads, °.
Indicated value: 90 °
